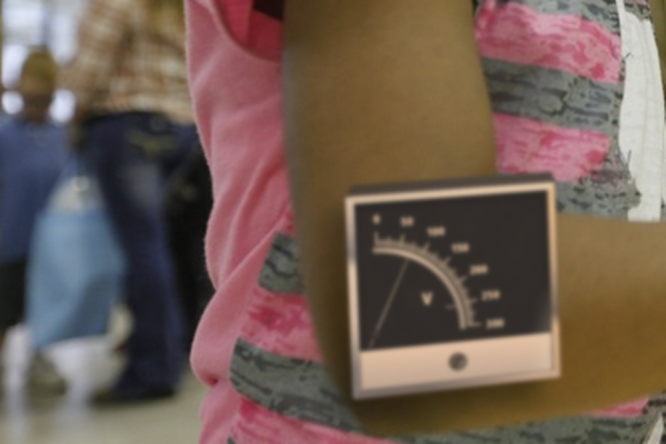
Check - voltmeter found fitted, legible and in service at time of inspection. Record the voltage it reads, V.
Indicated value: 75 V
